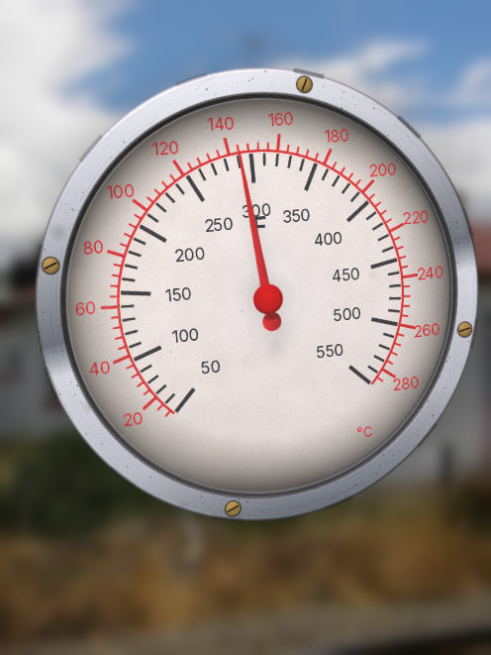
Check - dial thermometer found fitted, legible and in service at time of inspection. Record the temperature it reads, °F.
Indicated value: 290 °F
